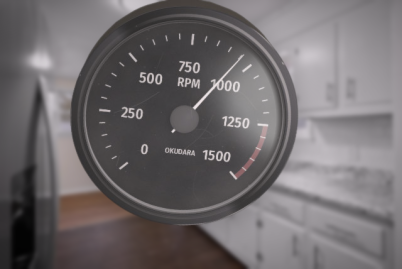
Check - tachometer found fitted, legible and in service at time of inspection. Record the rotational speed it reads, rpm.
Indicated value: 950 rpm
